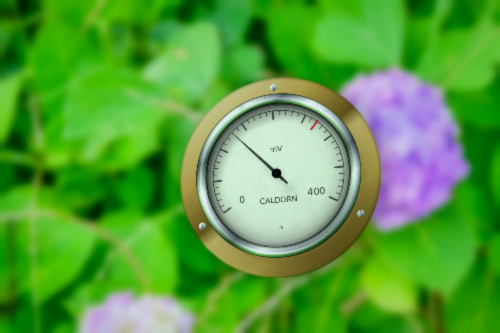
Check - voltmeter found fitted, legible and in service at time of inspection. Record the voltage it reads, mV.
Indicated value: 130 mV
